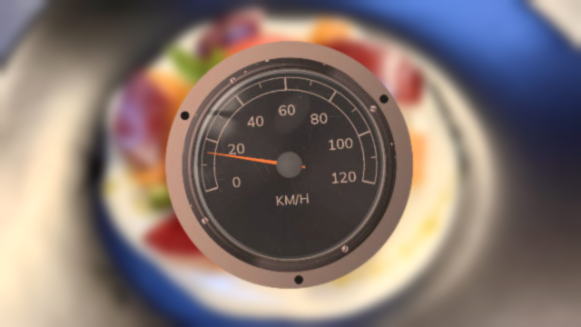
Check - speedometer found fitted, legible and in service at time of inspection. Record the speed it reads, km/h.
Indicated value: 15 km/h
